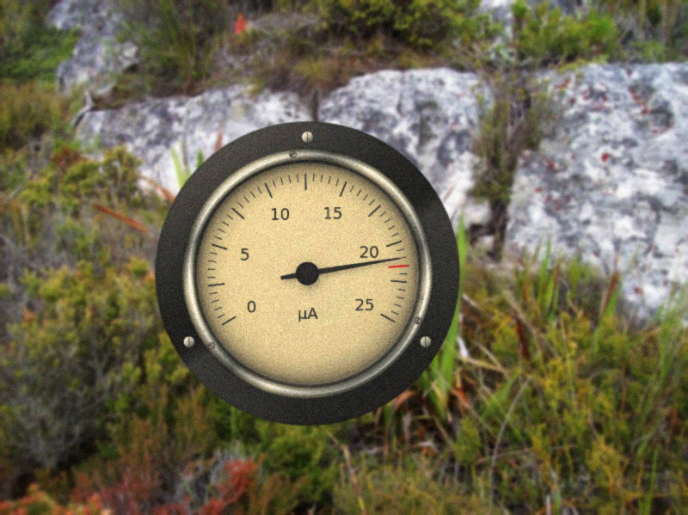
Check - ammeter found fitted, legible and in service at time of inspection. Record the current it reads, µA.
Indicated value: 21 µA
